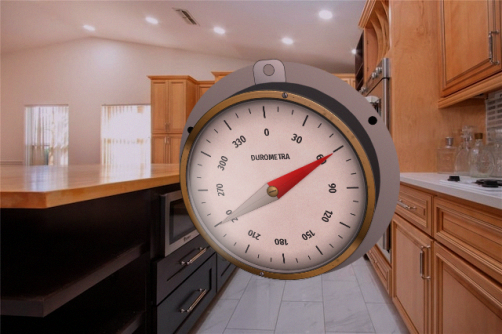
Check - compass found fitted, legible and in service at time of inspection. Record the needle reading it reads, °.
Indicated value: 60 °
